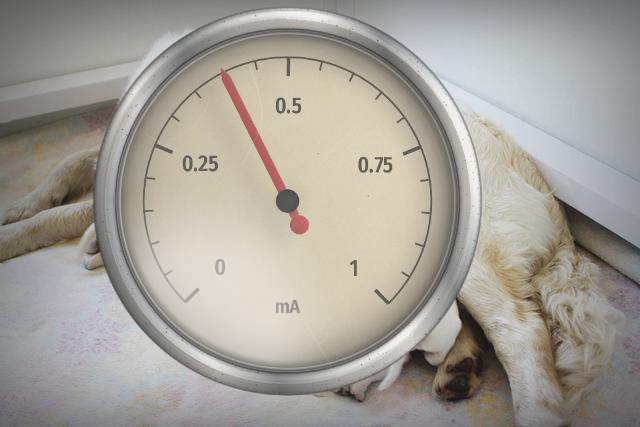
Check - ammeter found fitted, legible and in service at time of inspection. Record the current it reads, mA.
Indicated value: 0.4 mA
